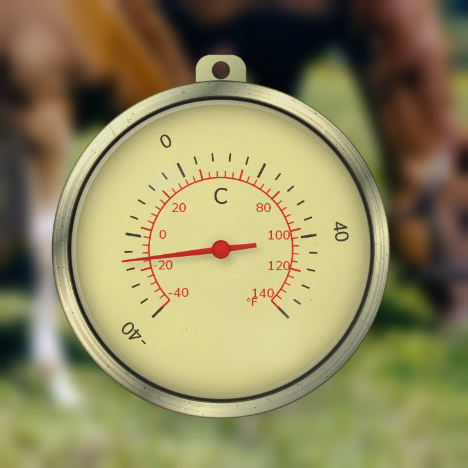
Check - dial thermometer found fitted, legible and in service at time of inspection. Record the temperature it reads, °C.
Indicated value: -26 °C
